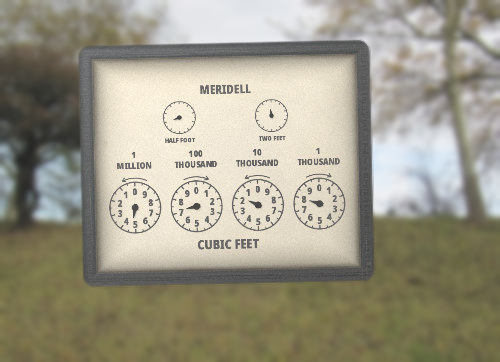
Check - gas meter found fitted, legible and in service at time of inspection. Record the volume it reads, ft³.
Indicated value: 471800 ft³
